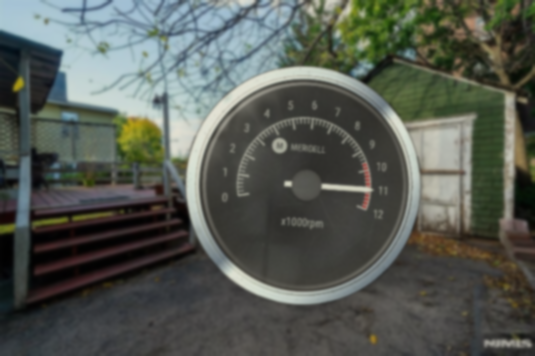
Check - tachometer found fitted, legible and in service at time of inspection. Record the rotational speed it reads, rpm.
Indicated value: 11000 rpm
